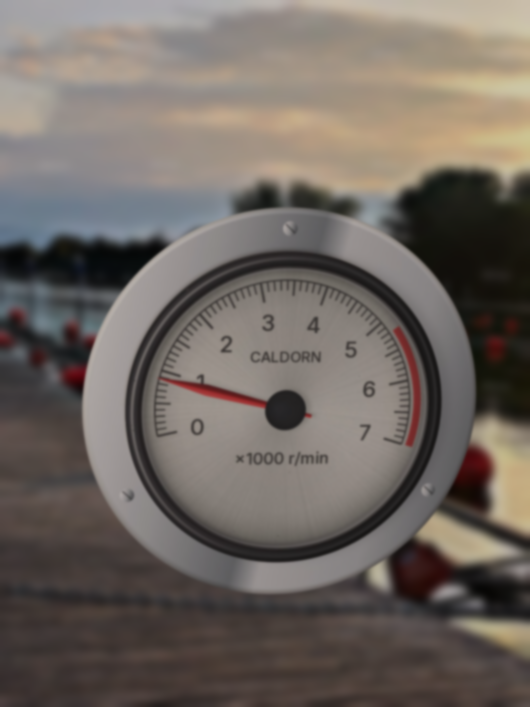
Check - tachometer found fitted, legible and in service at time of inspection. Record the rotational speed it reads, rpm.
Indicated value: 900 rpm
